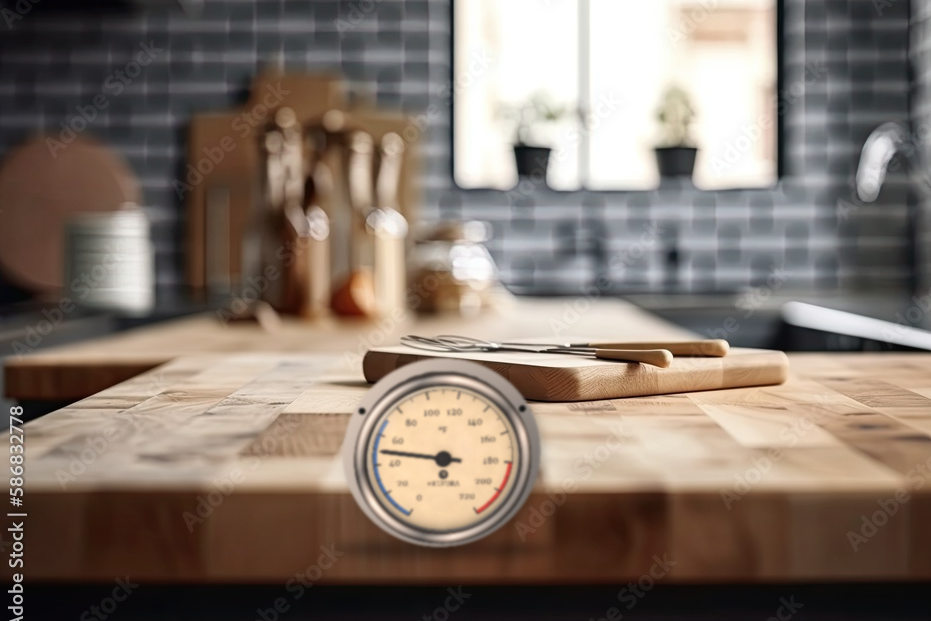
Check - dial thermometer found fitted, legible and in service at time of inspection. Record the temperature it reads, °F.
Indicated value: 50 °F
